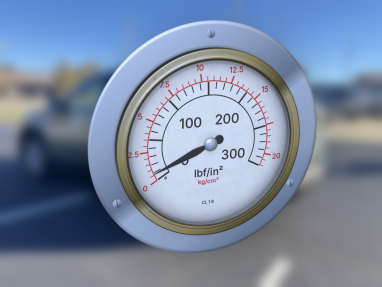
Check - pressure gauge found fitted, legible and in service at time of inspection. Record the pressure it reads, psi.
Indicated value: 10 psi
